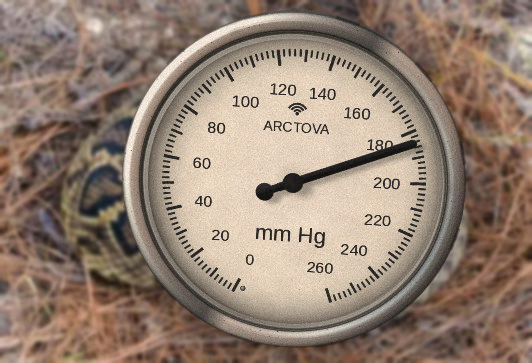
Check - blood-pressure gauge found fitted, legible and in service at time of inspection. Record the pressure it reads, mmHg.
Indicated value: 184 mmHg
